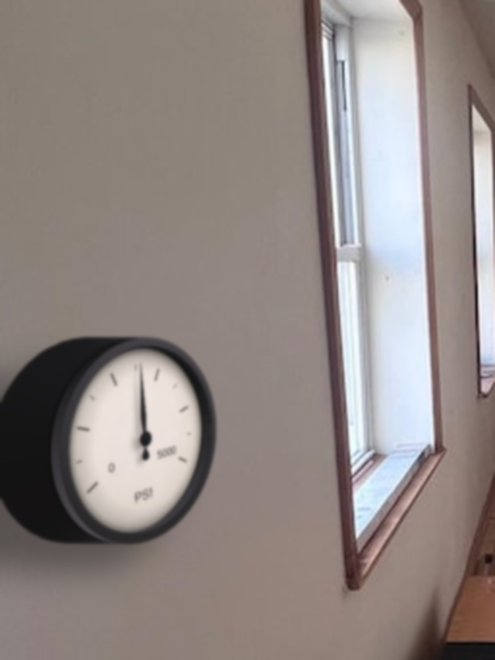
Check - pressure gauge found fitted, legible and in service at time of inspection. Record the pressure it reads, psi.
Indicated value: 2500 psi
